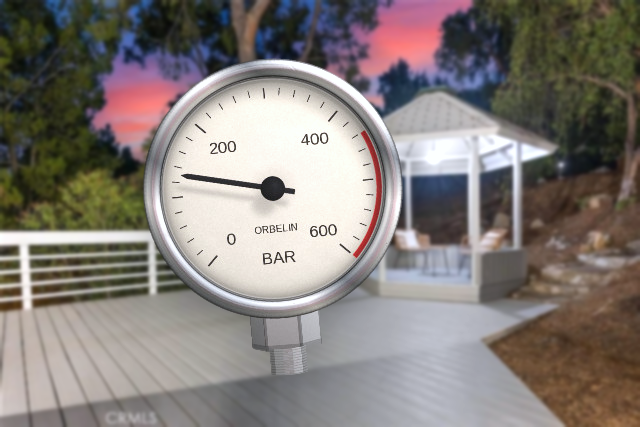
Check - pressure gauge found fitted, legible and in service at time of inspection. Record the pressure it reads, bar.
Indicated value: 130 bar
